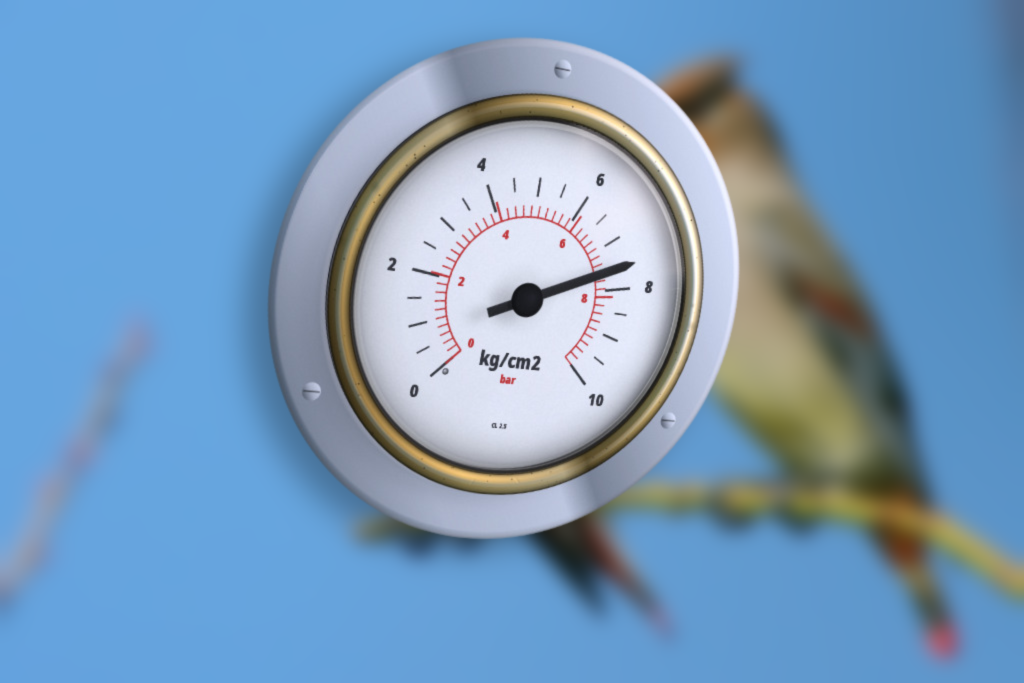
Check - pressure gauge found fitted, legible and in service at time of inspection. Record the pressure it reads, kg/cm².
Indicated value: 7.5 kg/cm²
